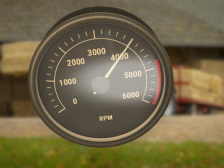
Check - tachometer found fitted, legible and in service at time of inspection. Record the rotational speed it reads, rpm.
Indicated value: 4000 rpm
